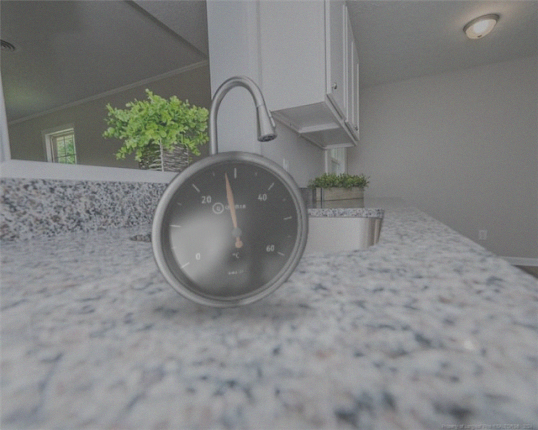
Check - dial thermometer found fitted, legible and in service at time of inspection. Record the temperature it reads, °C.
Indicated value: 27.5 °C
